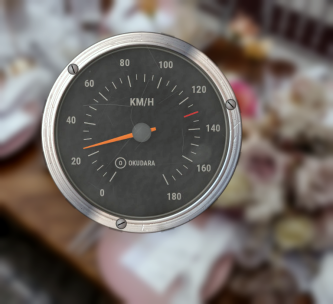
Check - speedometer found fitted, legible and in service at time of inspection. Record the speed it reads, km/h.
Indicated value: 25 km/h
